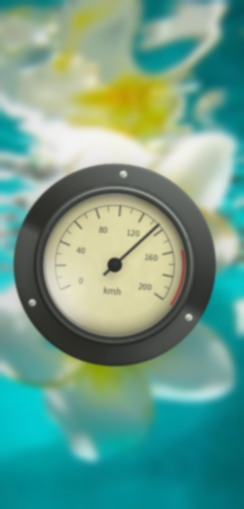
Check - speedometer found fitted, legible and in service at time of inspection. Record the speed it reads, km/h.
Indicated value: 135 km/h
